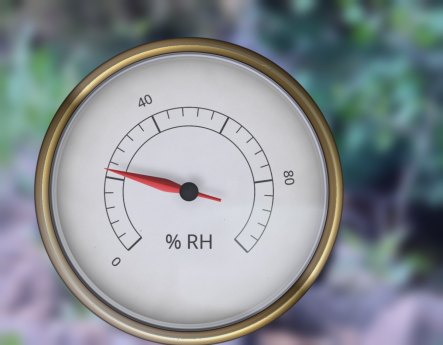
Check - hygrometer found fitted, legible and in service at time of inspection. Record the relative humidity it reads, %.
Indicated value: 22 %
